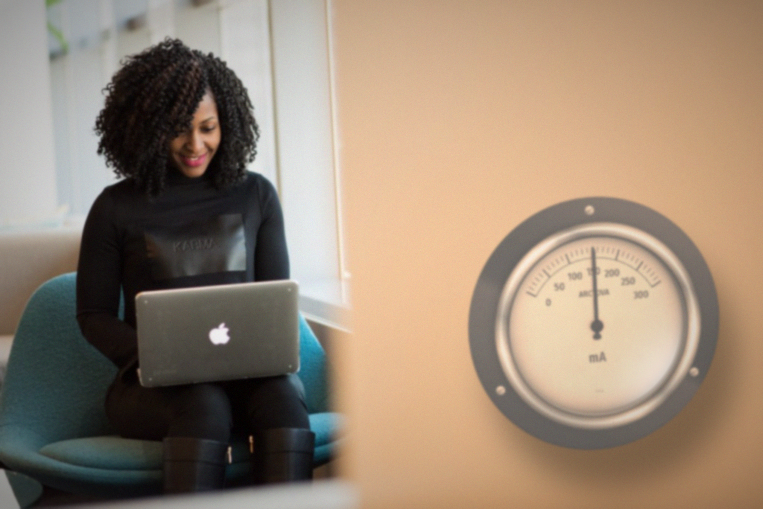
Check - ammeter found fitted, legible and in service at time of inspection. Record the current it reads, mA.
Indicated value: 150 mA
